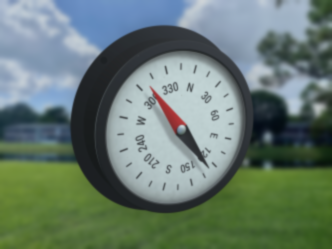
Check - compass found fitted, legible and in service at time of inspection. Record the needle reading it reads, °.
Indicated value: 307.5 °
